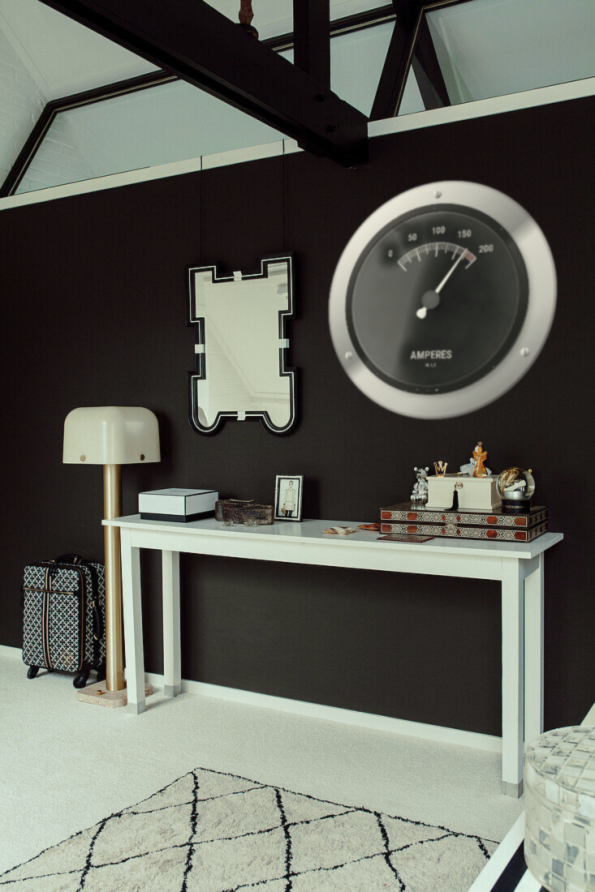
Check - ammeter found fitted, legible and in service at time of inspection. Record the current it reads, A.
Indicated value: 175 A
